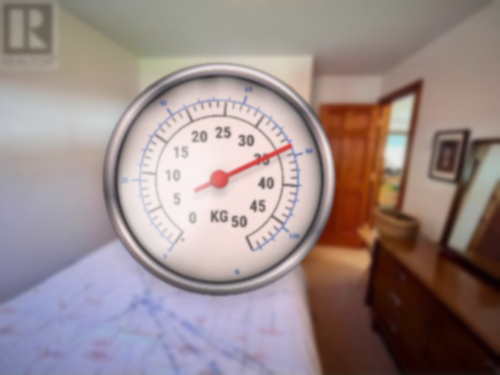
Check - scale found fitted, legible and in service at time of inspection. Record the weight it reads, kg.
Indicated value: 35 kg
